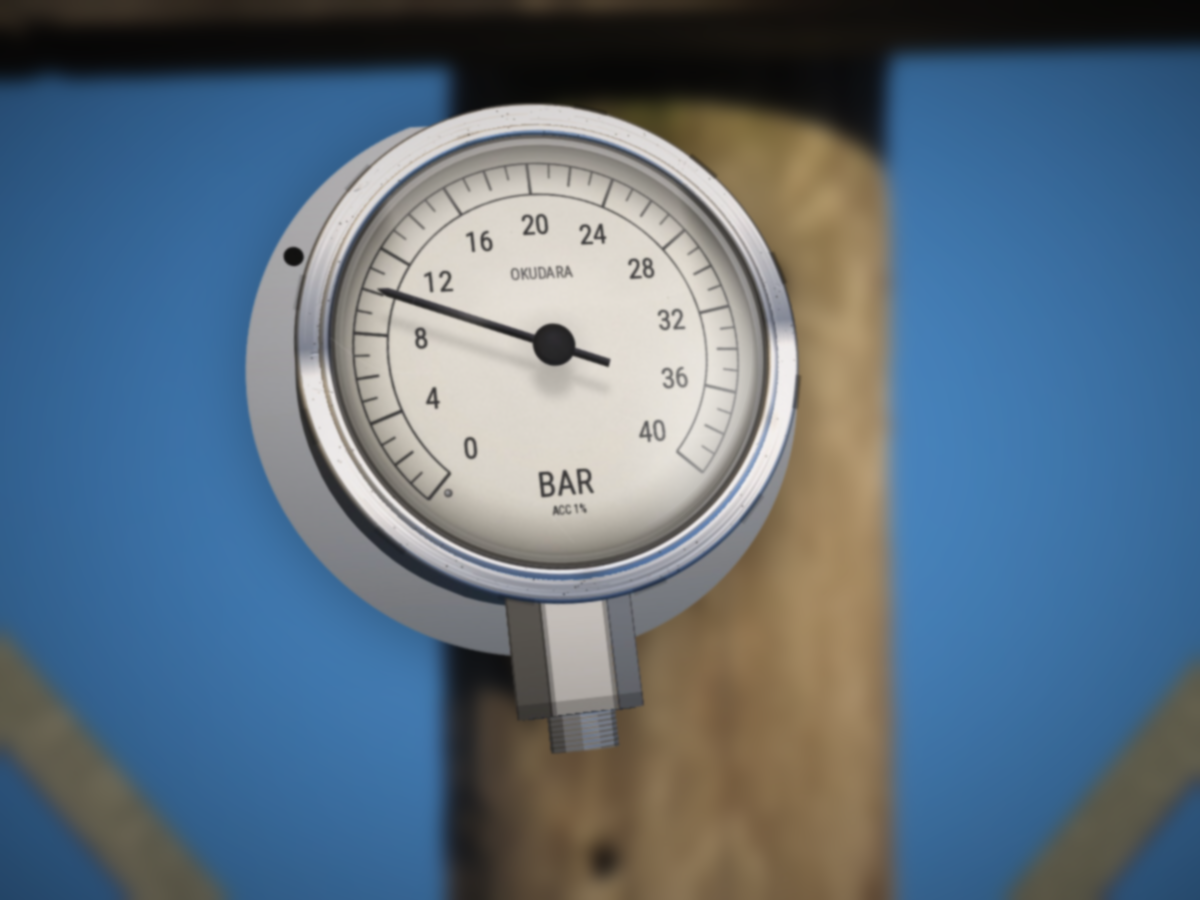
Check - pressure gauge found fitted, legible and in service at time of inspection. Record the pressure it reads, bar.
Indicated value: 10 bar
